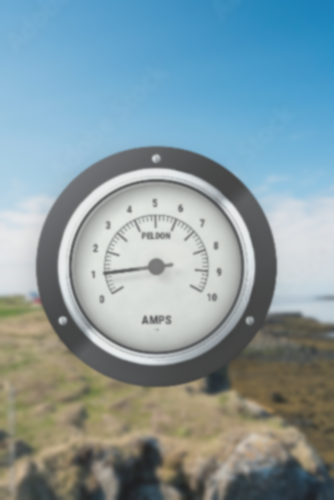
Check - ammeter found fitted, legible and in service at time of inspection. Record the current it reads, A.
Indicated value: 1 A
